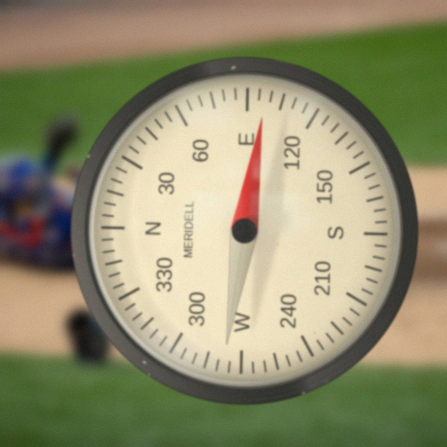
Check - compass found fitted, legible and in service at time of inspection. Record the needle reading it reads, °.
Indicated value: 97.5 °
